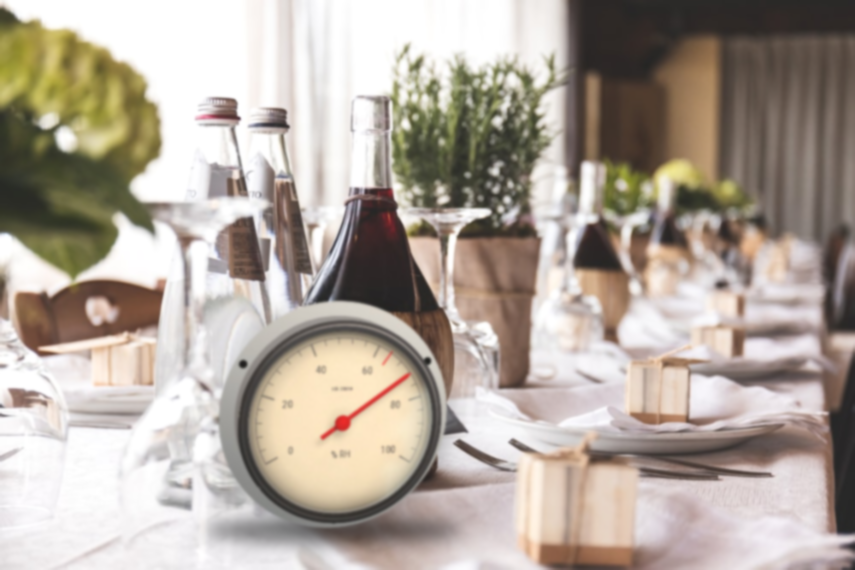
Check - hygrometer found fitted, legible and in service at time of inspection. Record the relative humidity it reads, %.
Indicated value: 72 %
